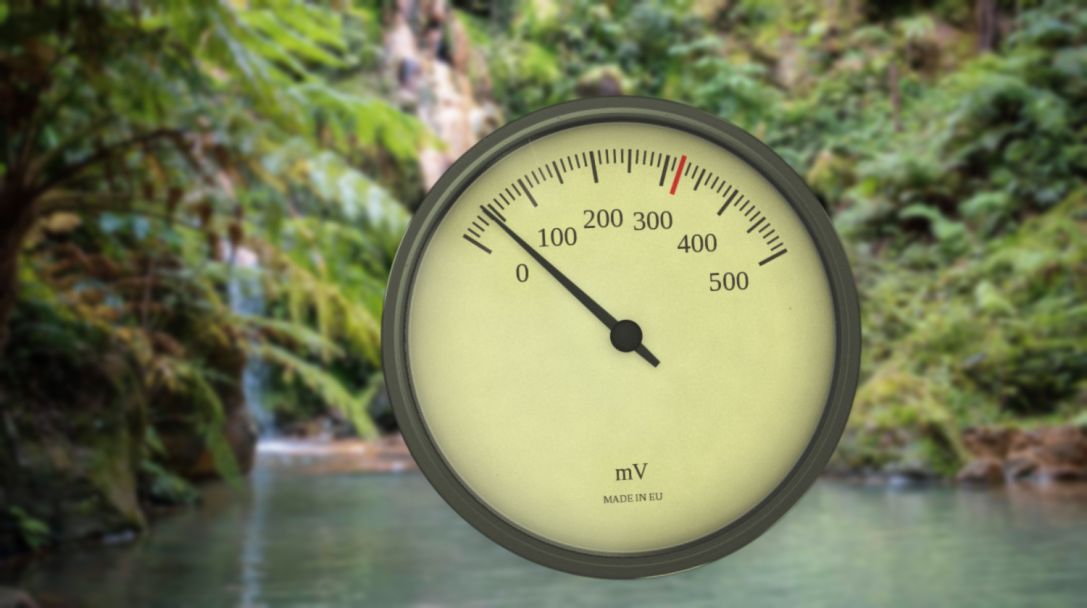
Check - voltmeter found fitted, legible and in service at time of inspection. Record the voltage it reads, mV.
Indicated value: 40 mV
